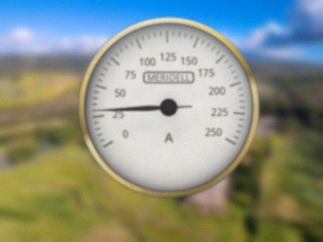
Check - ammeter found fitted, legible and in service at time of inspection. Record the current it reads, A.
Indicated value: 30 A
